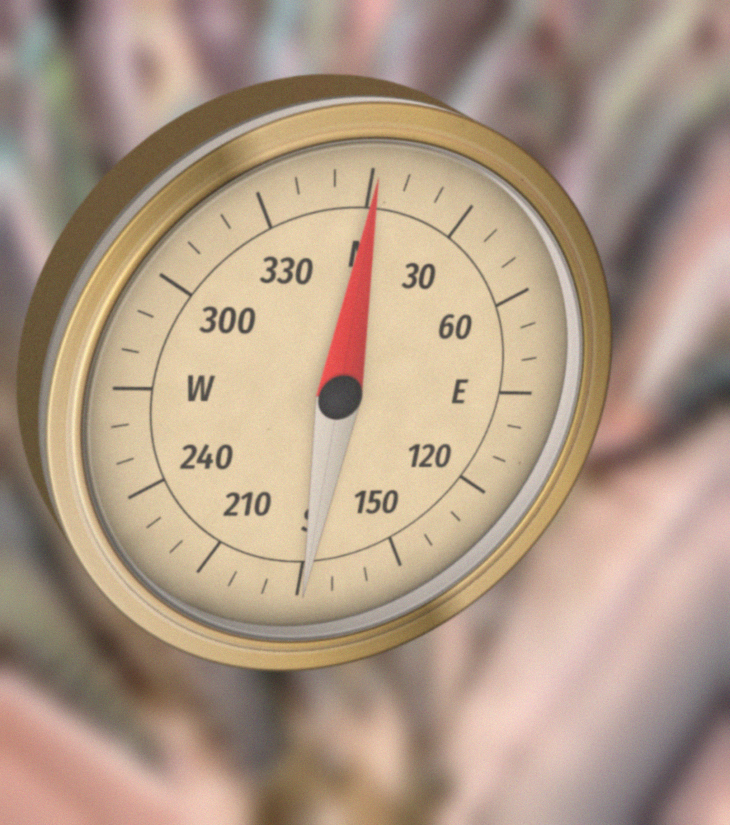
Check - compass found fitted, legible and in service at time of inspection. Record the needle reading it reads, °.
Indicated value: 0 °
